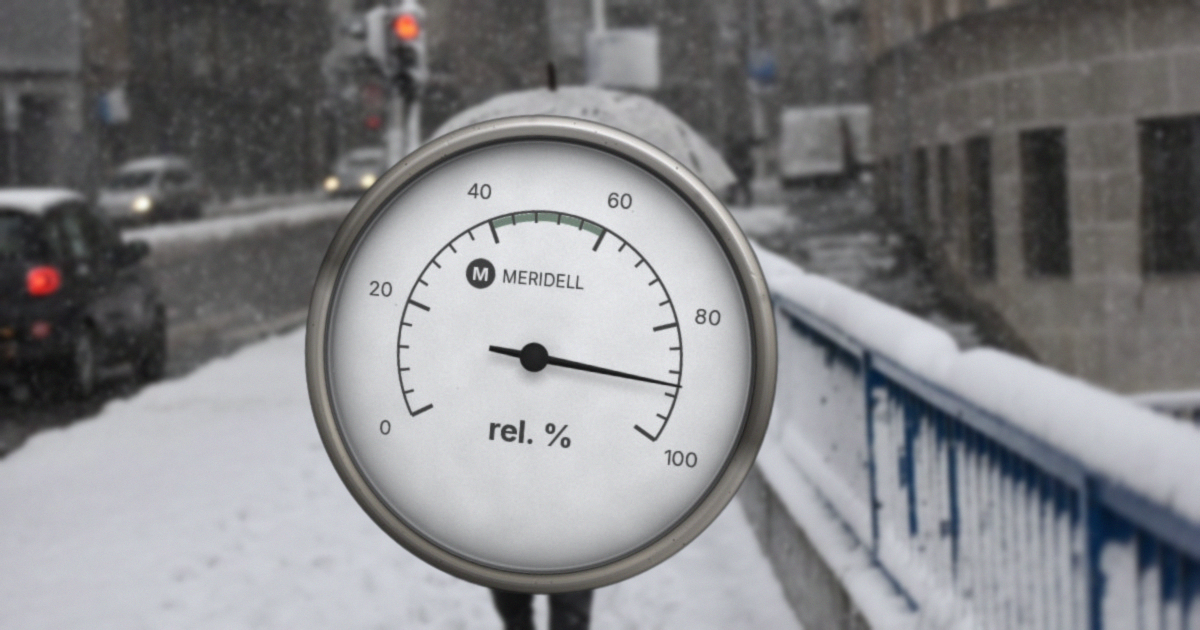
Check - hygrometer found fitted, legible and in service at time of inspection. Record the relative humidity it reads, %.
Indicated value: 90 %
